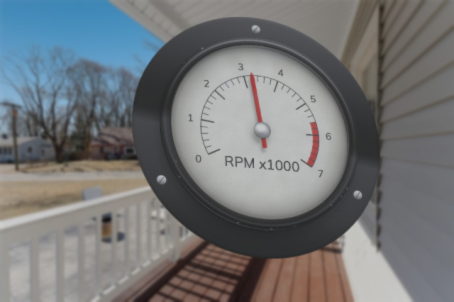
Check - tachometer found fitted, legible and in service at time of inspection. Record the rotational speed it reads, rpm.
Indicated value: 3200 rpm
